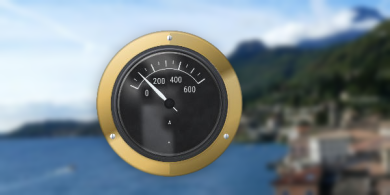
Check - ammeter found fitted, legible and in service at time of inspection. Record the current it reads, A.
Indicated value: 100 A
